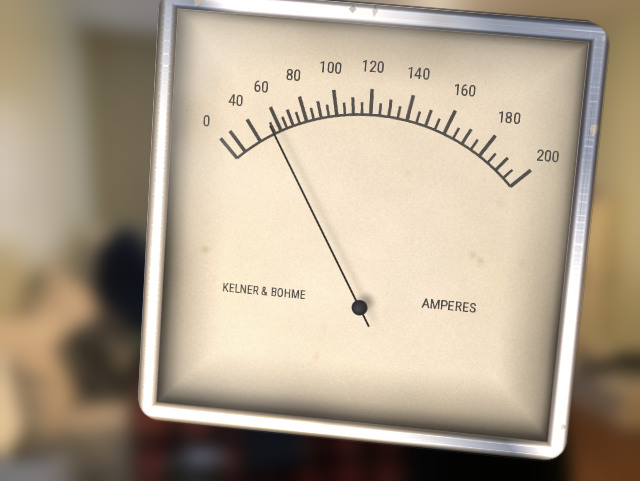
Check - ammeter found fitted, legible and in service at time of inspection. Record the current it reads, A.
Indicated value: 55 A
